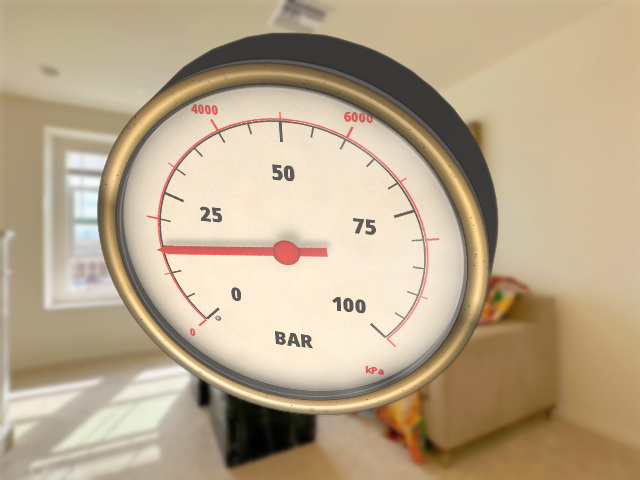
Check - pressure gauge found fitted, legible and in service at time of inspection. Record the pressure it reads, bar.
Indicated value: 15 bar
